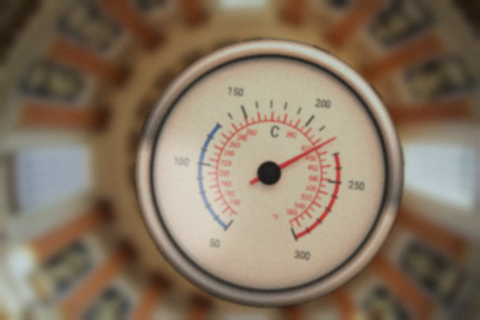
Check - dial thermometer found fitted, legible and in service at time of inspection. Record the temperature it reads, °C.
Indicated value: 220 °C
